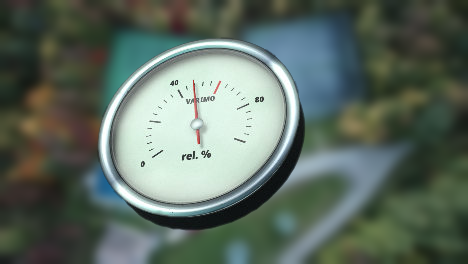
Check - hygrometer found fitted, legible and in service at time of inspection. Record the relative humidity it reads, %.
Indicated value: 48 %
